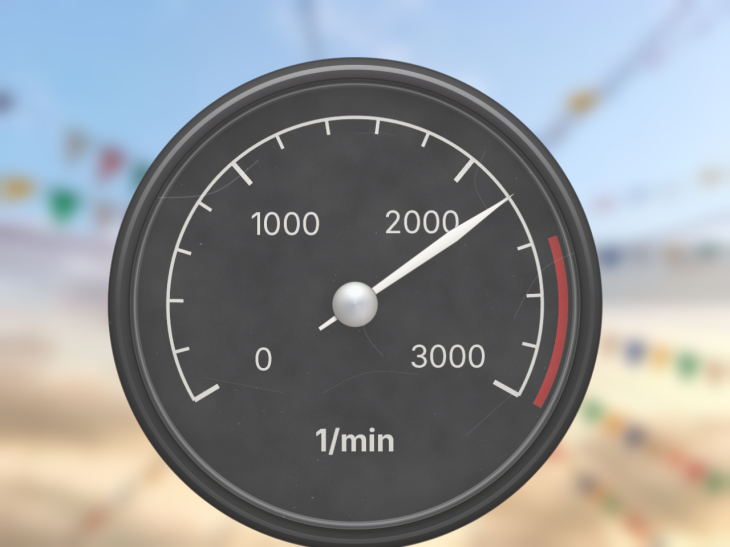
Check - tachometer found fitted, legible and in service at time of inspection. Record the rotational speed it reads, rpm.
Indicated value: 2200 rpm
